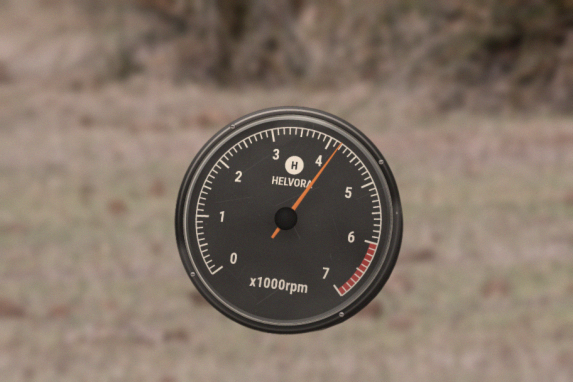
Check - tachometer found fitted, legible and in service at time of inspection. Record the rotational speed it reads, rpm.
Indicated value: 4200 rpm
